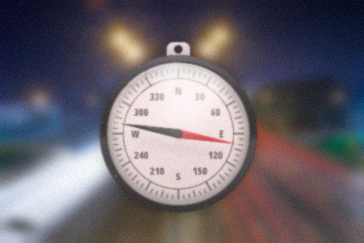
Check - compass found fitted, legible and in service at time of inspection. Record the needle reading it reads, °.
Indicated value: 100 °
